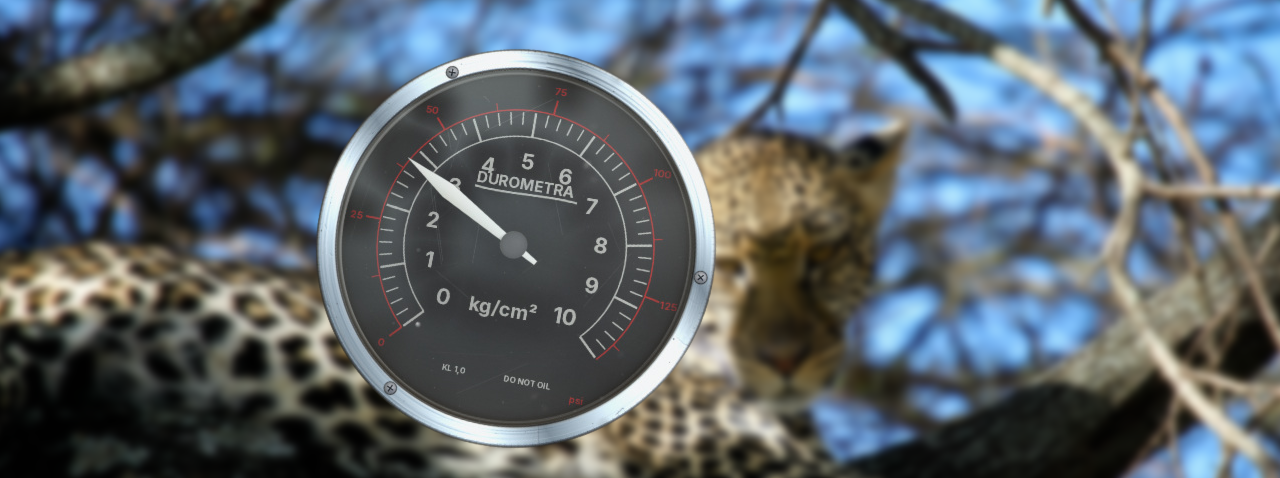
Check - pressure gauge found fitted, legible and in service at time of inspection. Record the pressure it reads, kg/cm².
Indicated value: 2.8 kg/cm²
